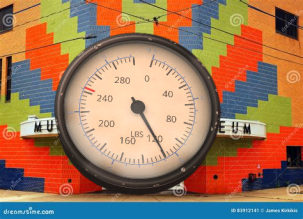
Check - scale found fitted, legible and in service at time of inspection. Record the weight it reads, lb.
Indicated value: 120 lb
